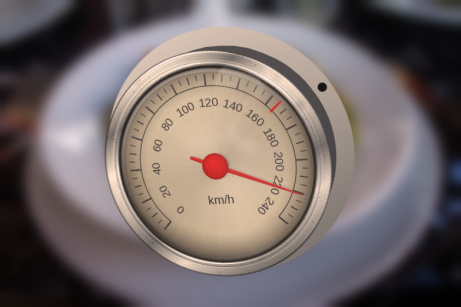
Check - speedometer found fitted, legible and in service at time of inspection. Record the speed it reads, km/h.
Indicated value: 220 km/h
